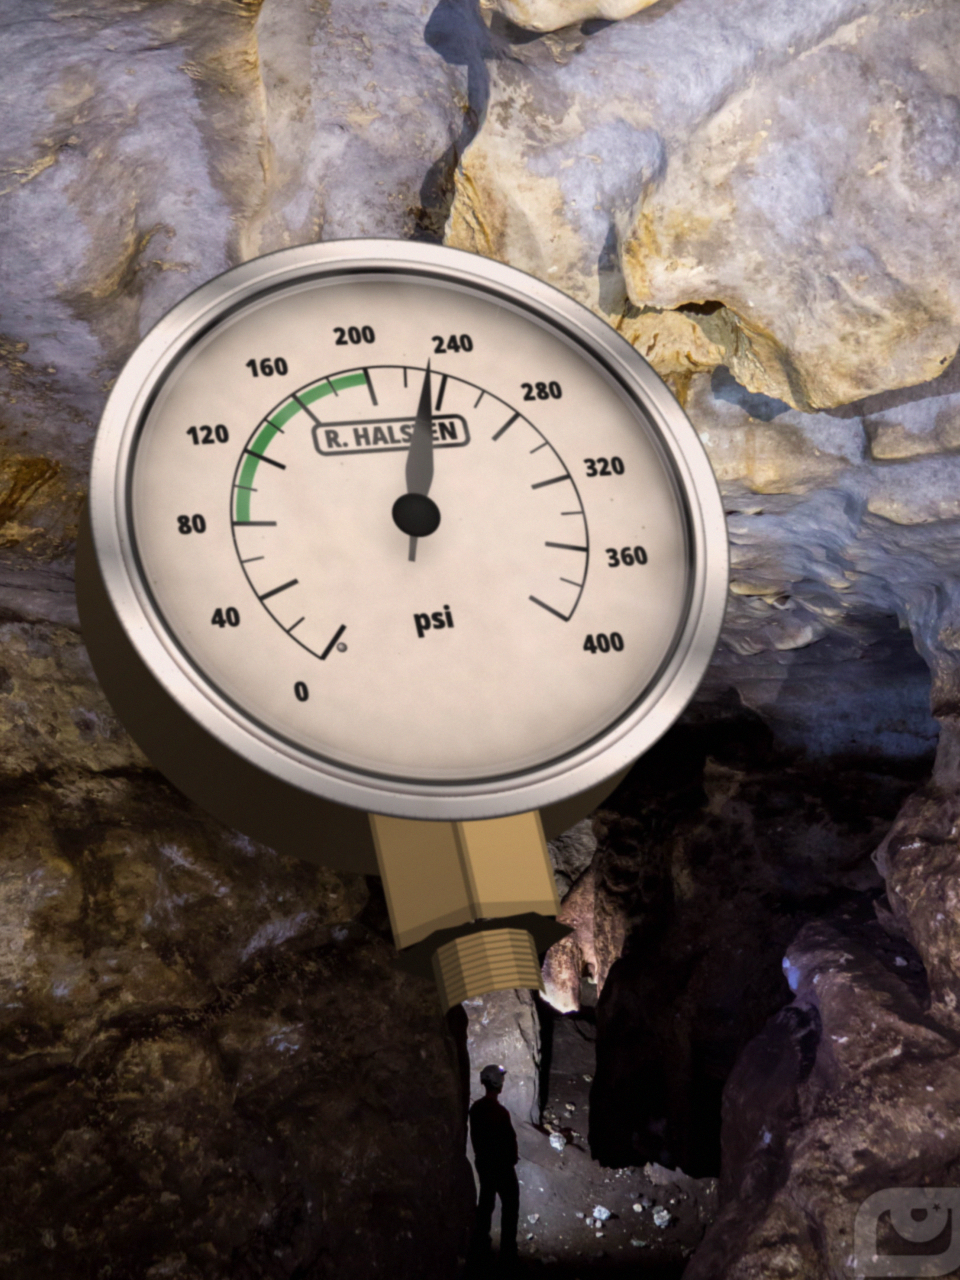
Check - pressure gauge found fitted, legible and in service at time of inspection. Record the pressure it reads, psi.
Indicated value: 230 psi
